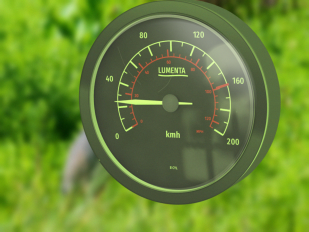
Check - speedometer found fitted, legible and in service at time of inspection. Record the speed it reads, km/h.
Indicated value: 25 km/h
